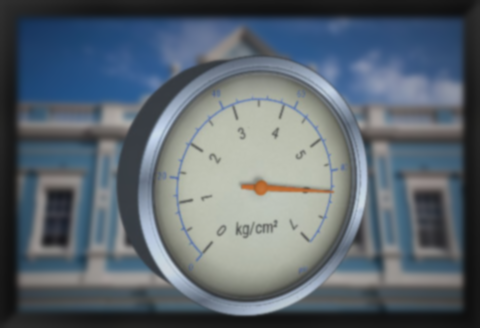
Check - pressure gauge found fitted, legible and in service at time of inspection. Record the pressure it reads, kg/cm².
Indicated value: 6 kg/cm²
